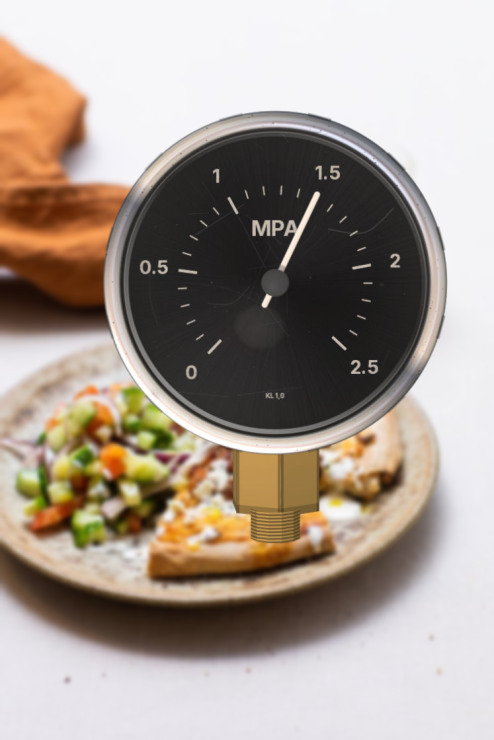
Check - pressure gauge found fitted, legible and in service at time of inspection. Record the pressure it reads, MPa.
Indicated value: 1.5 MPa
